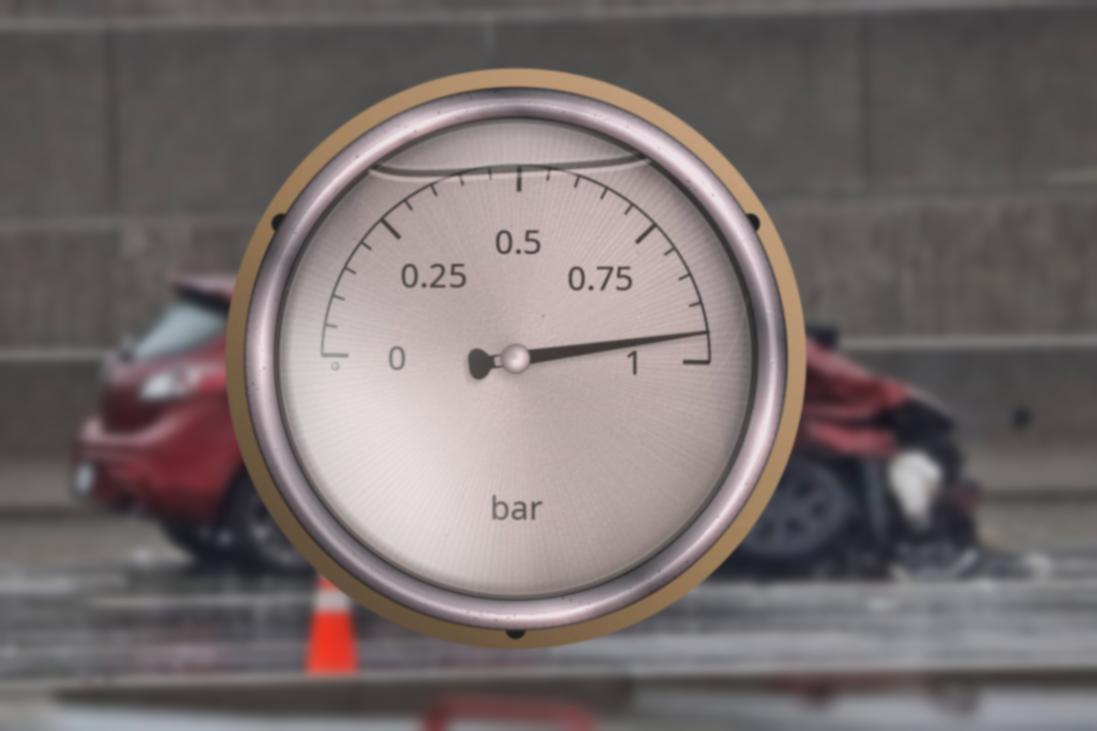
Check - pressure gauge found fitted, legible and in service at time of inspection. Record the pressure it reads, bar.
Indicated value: 0.95 bar
